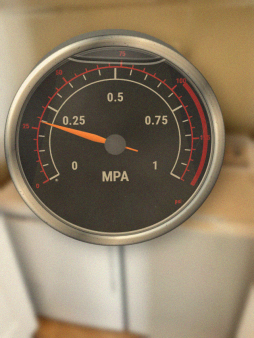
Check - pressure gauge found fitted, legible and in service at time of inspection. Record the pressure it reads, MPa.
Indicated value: 0.2 MPa
